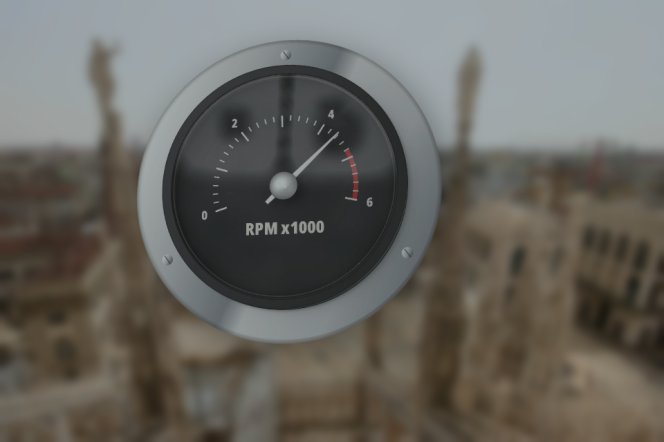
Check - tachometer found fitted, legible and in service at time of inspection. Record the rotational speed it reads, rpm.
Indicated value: 4400 rpm
